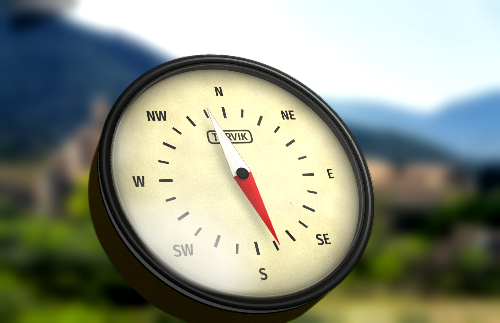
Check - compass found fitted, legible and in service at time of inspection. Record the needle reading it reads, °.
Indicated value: 165 °
